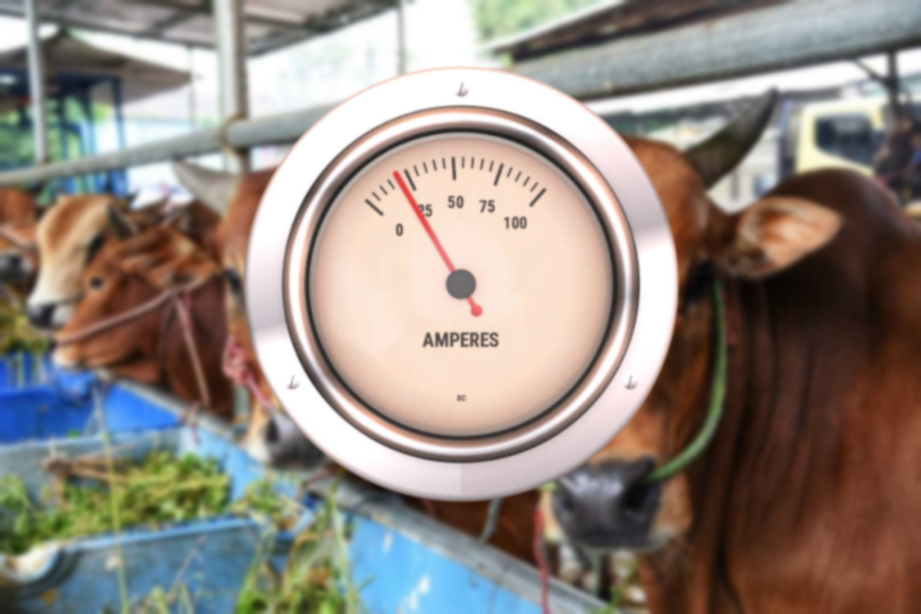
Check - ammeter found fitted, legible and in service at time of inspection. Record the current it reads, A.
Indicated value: 20 A
